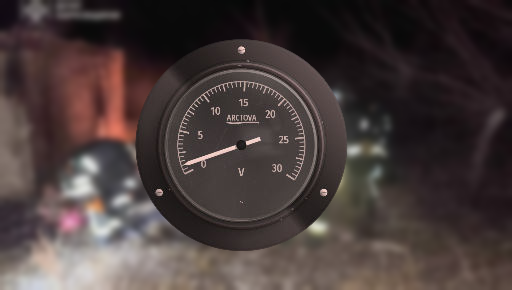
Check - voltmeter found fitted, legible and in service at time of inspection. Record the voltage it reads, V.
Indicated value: 1 V
